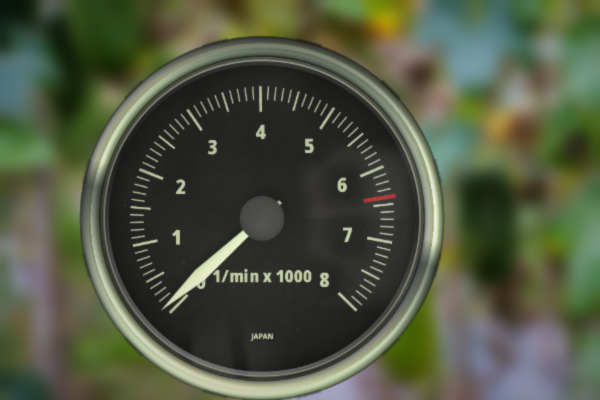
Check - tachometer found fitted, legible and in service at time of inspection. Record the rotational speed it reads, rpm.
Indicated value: 100 rpm
